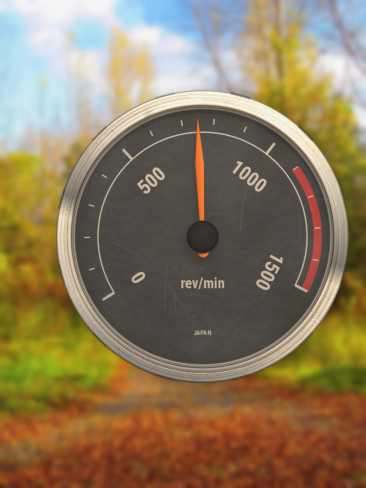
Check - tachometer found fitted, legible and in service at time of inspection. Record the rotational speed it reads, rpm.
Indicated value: 750 rpm
